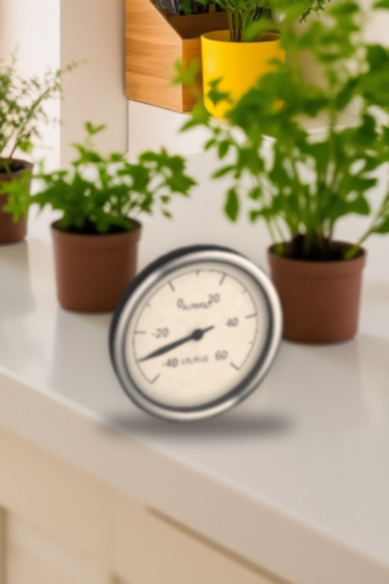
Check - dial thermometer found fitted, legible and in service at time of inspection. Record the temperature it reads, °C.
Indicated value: -30 °C
